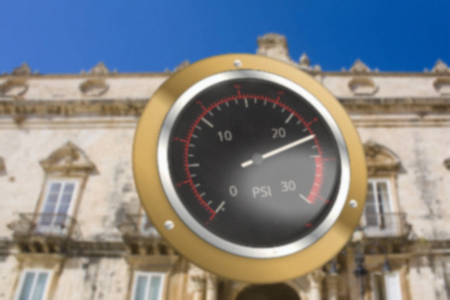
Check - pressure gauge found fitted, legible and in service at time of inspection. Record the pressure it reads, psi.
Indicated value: 23 psi
